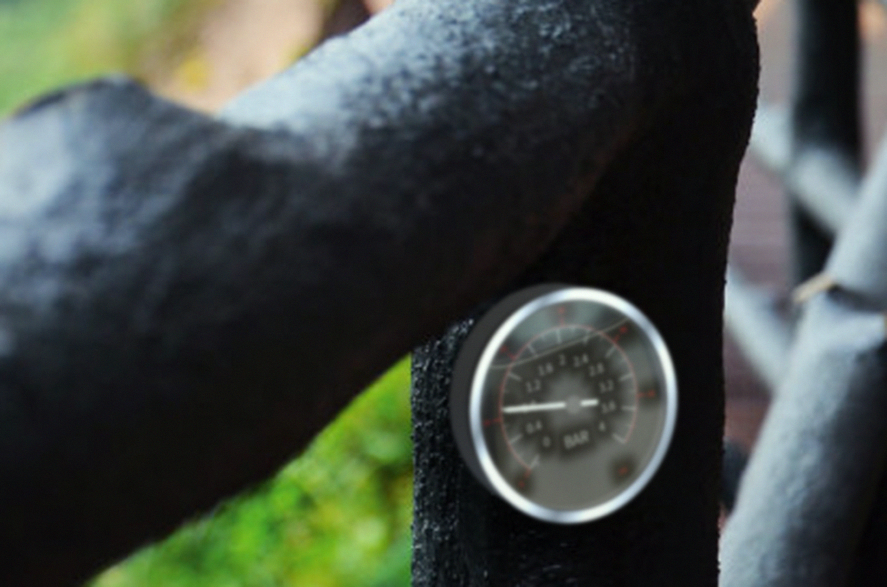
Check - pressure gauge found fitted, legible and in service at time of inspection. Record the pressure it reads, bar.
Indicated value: 0.8 bar
